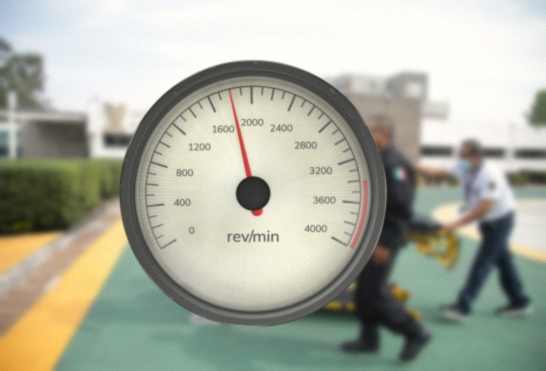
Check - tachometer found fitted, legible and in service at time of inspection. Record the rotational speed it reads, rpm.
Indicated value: 1800 rpm
